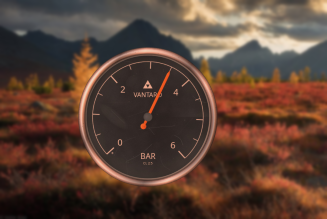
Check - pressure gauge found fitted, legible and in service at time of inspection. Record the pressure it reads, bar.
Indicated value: 3.5 bar
